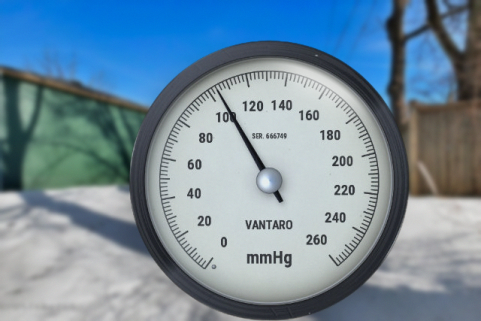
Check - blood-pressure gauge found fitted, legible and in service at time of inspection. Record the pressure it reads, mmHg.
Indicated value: 104 mmHg
